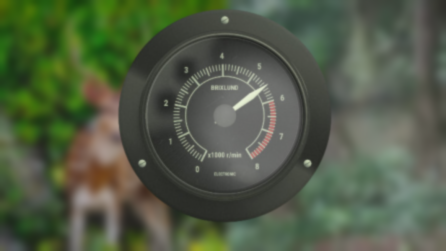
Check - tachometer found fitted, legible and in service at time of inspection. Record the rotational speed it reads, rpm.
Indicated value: 5500 rpm
